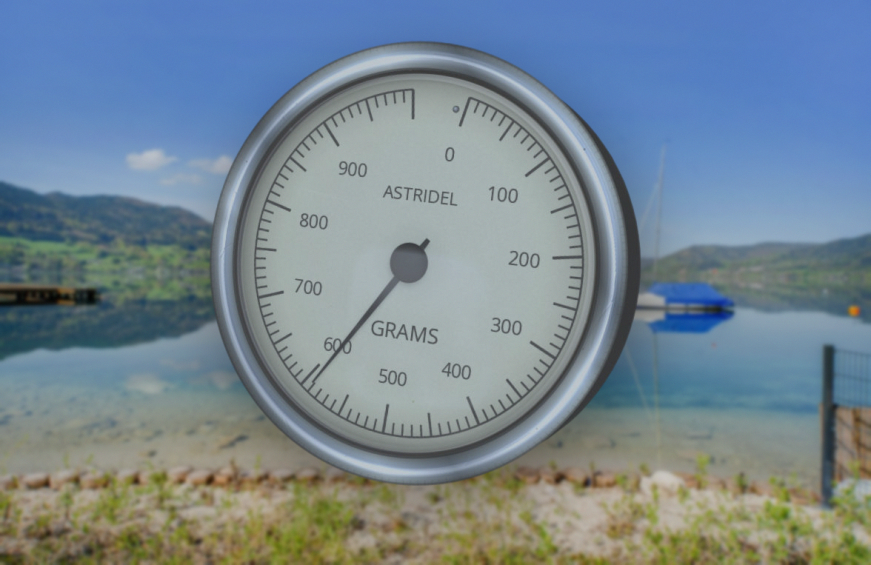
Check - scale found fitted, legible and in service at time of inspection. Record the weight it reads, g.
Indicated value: 590 g
